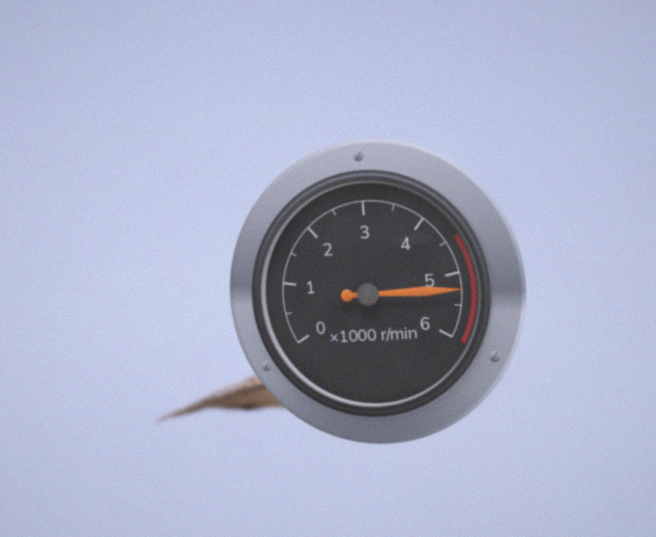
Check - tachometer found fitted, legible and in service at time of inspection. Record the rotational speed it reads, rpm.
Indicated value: 5250 rpm
